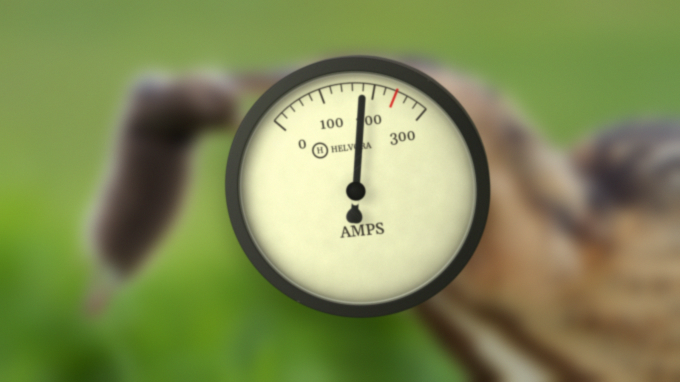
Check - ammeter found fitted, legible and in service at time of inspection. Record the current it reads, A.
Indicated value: 180 A
